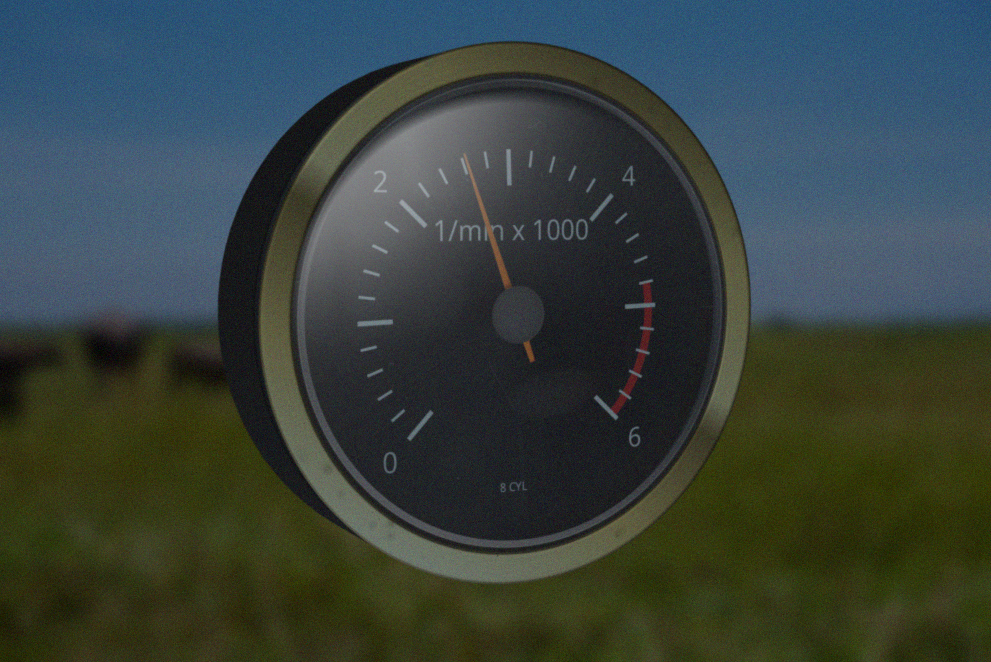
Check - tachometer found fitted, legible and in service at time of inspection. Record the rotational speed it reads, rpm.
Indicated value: 2600 rpm
